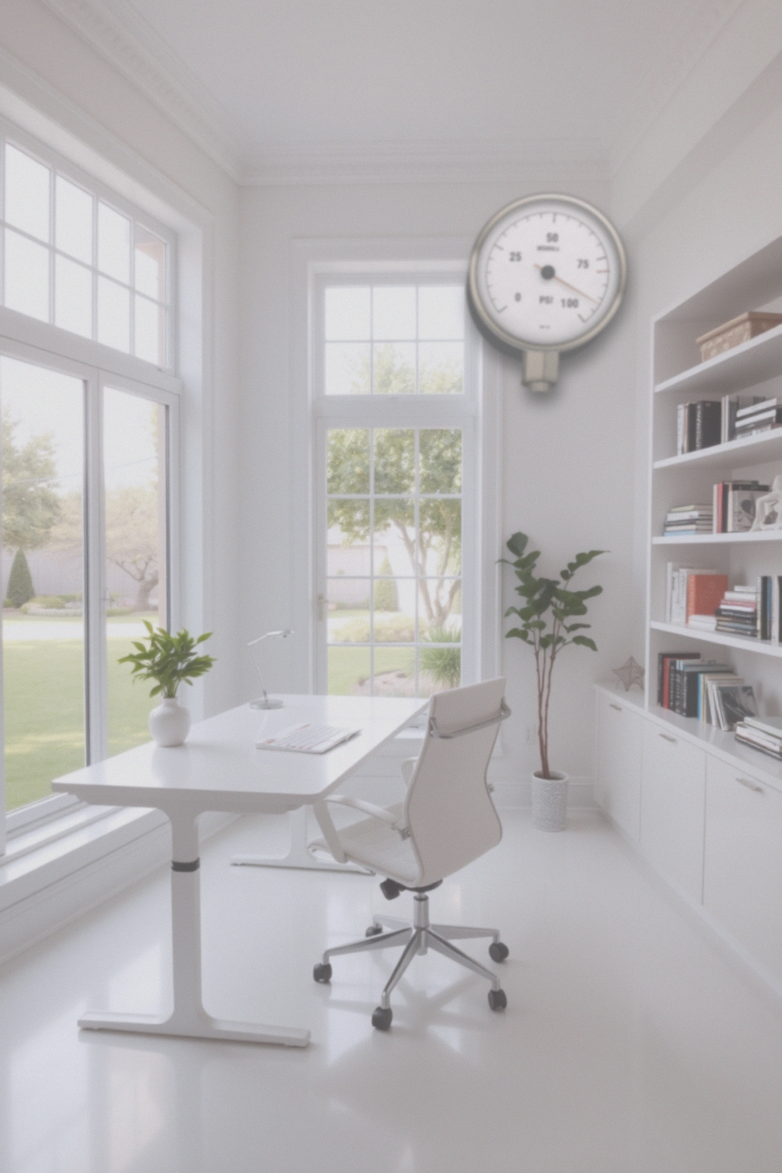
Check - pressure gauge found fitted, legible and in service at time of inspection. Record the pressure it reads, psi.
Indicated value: 92.5 psi
